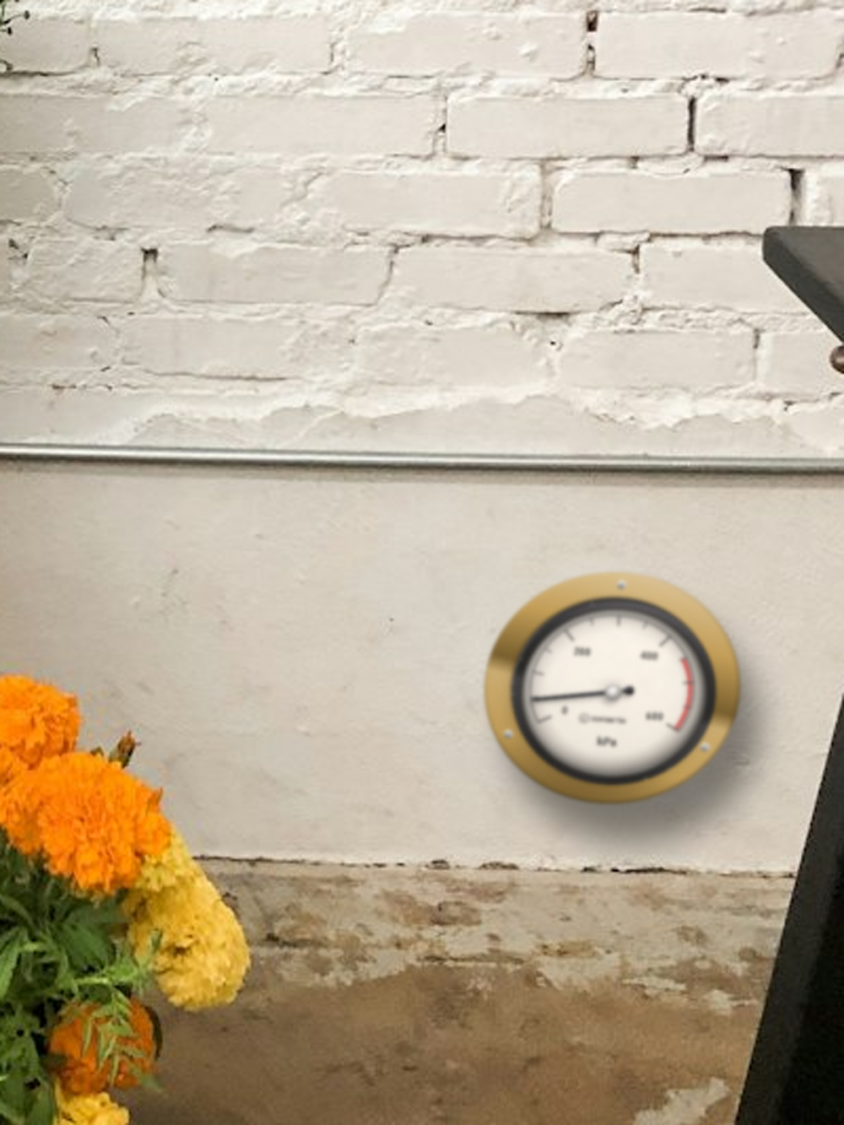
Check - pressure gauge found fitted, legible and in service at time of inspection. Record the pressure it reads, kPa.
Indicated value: 50 kPa
